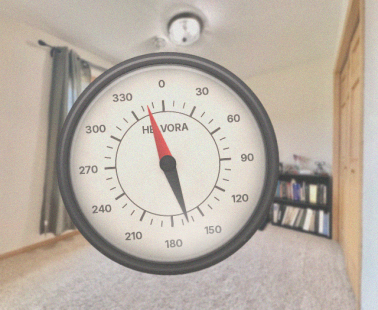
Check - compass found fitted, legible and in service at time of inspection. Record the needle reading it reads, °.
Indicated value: 345 °
